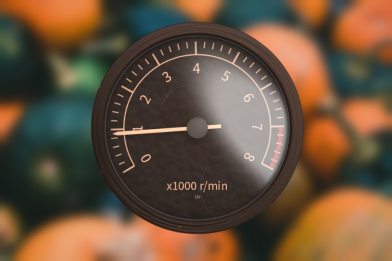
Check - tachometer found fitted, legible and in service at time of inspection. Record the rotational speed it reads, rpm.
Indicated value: 900 rpm
